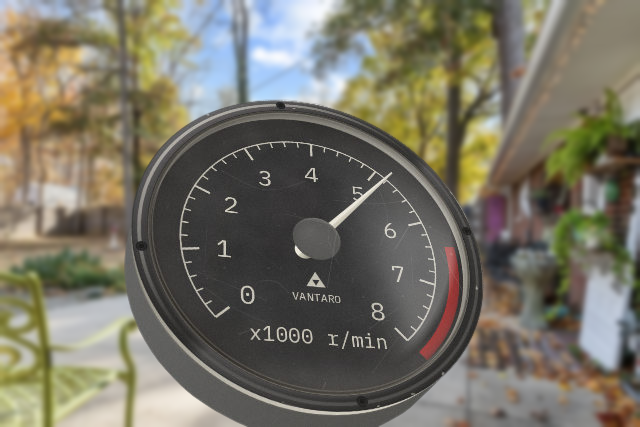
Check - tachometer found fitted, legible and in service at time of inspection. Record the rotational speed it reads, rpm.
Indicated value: 5200 rpm
